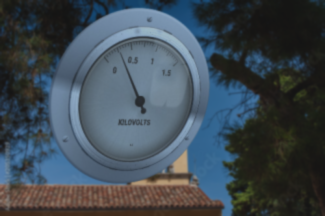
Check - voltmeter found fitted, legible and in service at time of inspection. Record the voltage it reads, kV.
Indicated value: 0.25 kV
